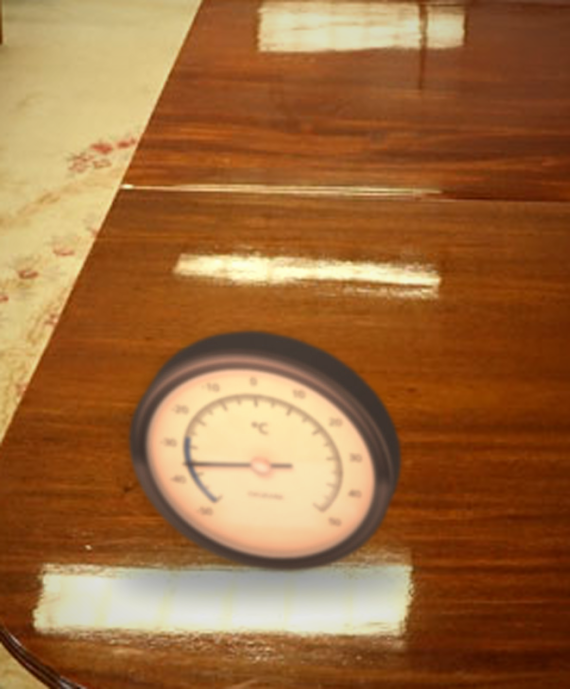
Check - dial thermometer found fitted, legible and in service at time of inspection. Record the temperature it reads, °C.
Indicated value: -35 °C
